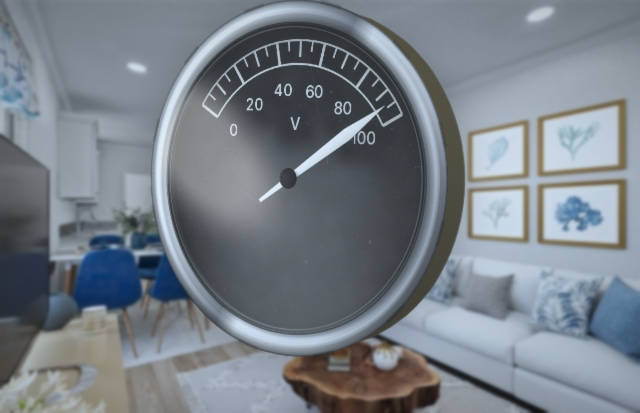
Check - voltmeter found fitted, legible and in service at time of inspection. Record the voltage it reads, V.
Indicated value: 95 V
